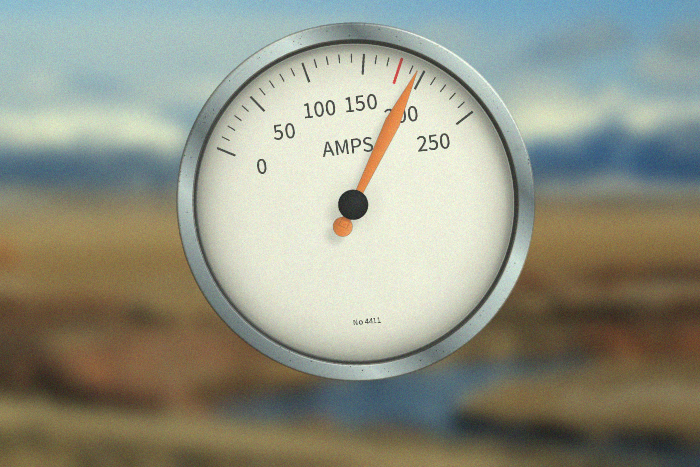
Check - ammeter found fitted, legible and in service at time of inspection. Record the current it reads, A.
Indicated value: 195 A
